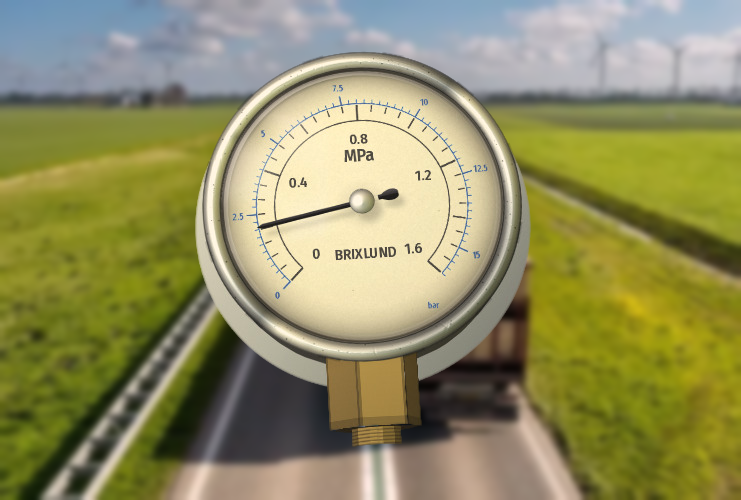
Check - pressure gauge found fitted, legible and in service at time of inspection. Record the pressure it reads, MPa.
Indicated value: 0.2 MPa
